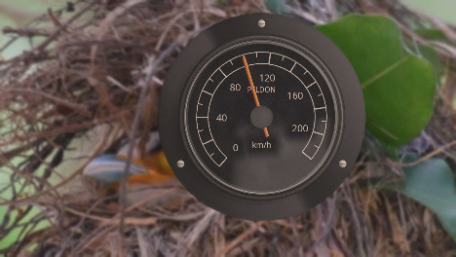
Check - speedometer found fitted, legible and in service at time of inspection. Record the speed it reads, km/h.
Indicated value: 100 km/h
